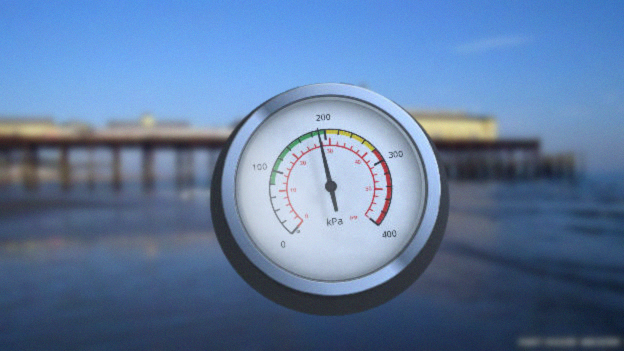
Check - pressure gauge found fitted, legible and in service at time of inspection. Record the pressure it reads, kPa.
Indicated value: 190 kPa
